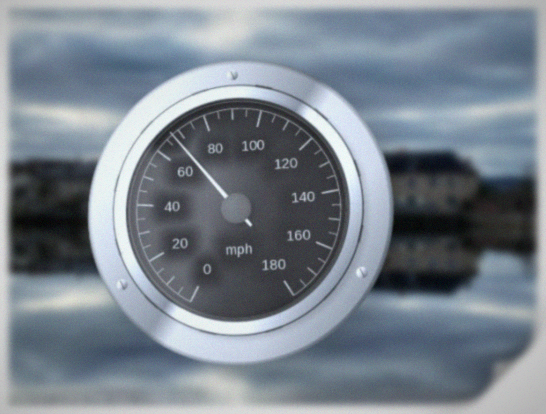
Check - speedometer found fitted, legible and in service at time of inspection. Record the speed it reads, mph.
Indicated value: 67.5 mph
